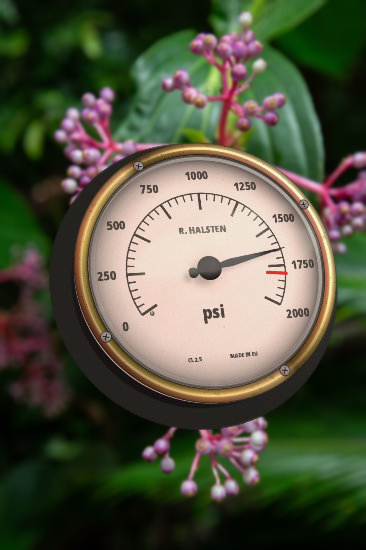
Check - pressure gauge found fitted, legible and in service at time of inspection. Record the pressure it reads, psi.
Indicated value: 1650 psi
